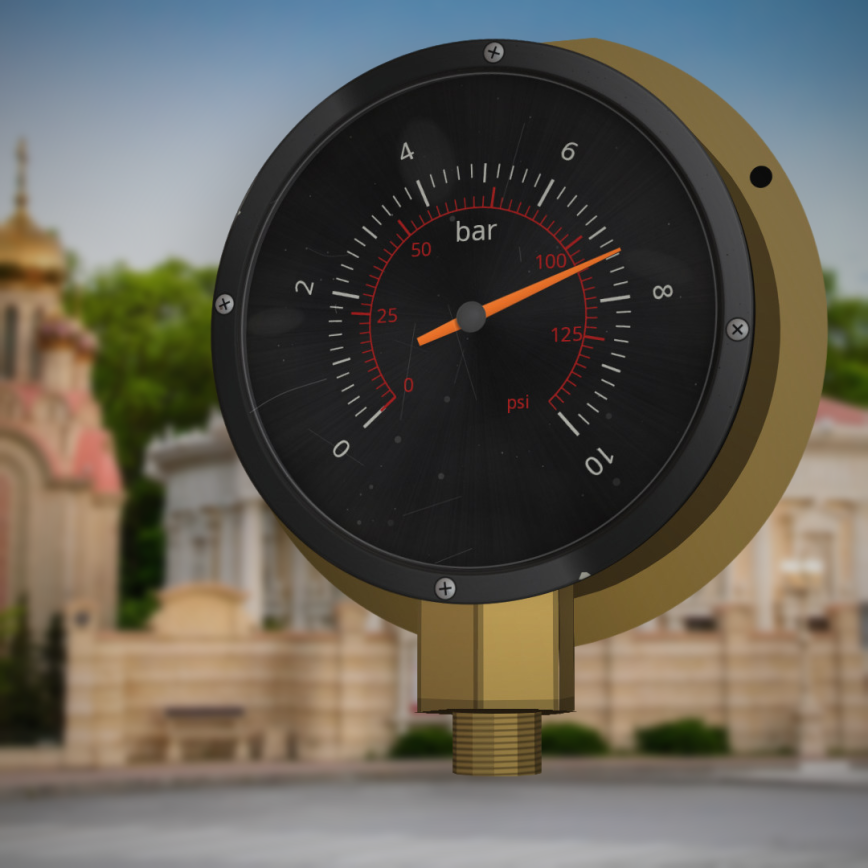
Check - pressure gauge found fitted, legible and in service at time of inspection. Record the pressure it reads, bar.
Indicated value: 7.4 bar
